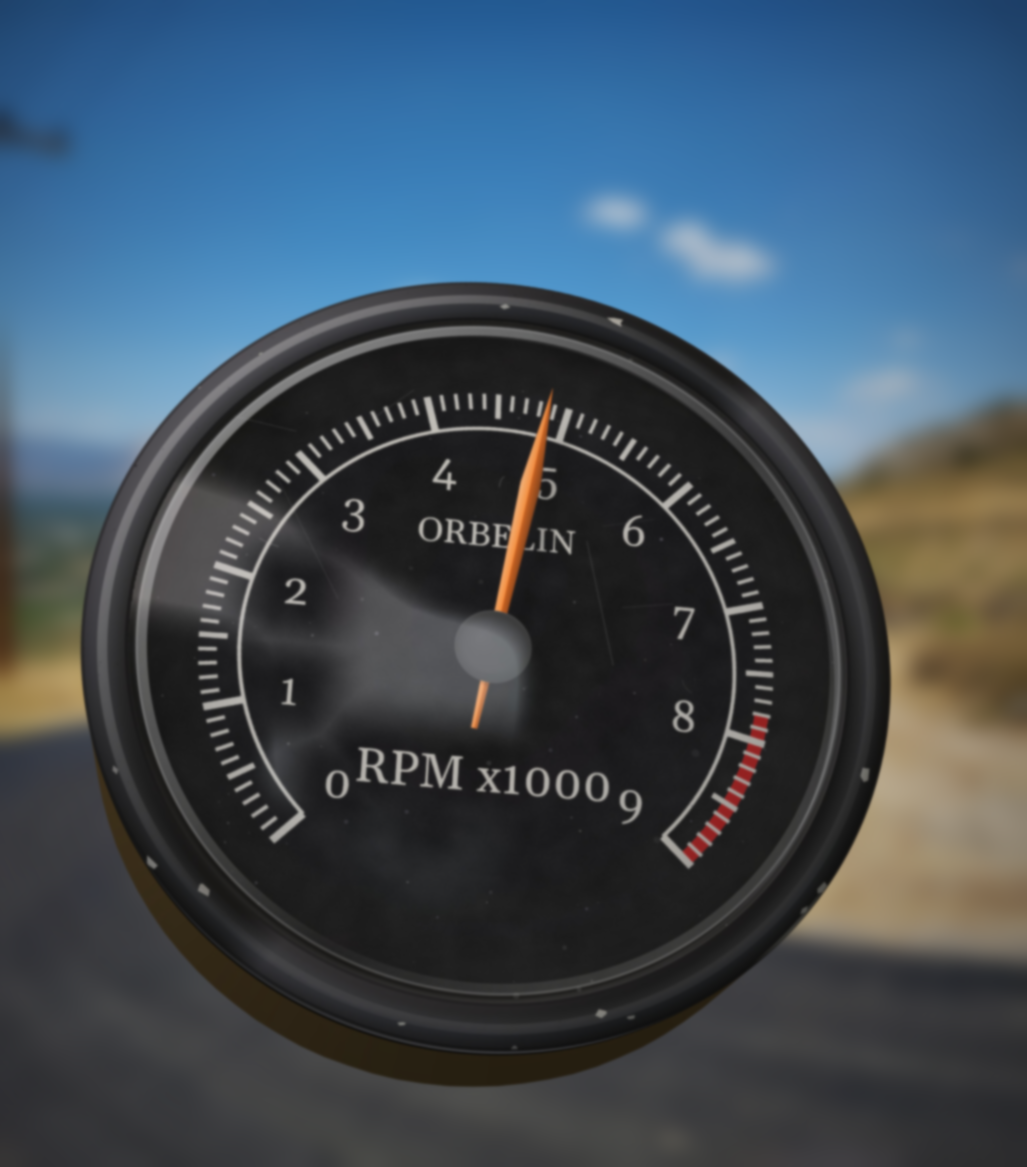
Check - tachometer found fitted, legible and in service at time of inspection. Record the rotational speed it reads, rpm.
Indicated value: 4850 rpm
